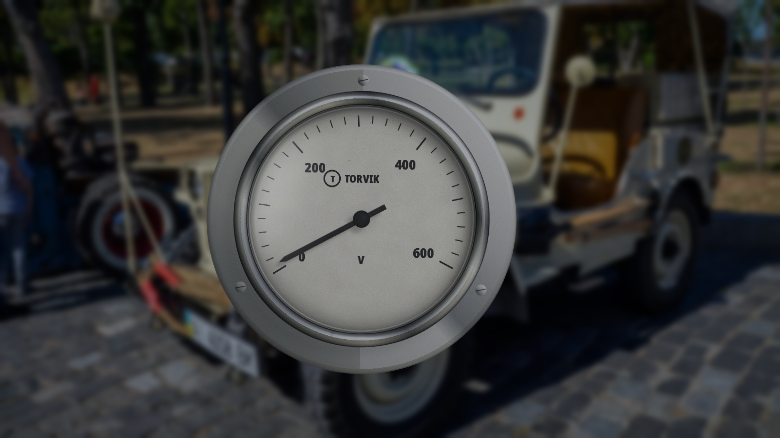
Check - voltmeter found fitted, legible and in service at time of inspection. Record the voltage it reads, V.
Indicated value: 10 V
